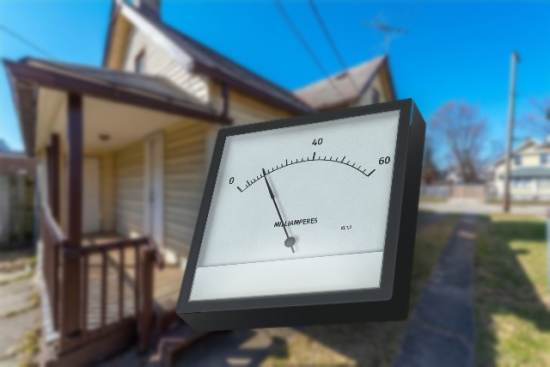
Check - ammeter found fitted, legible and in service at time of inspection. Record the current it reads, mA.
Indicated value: 20 mA
